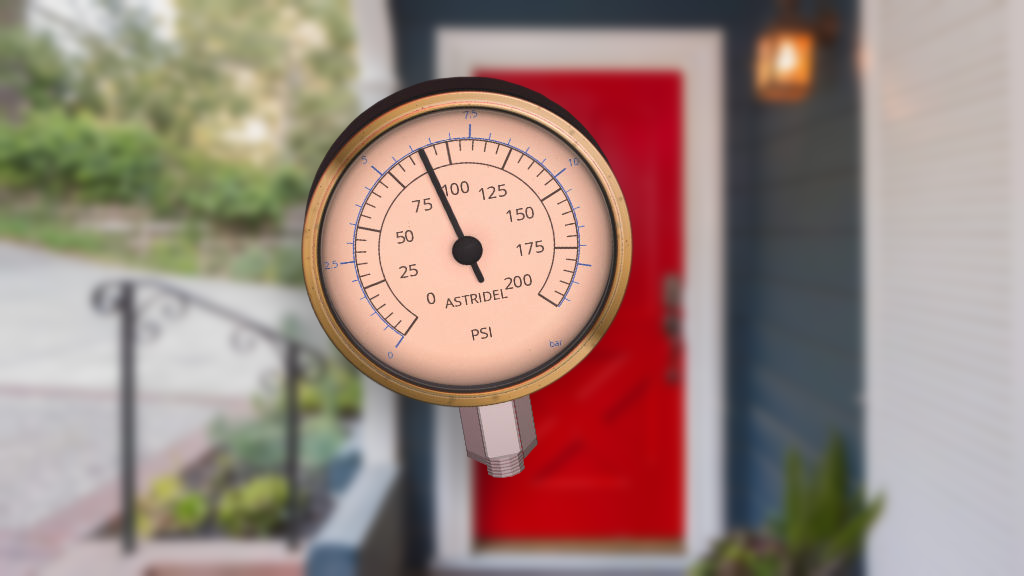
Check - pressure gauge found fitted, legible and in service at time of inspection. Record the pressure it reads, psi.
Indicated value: 90 psi
